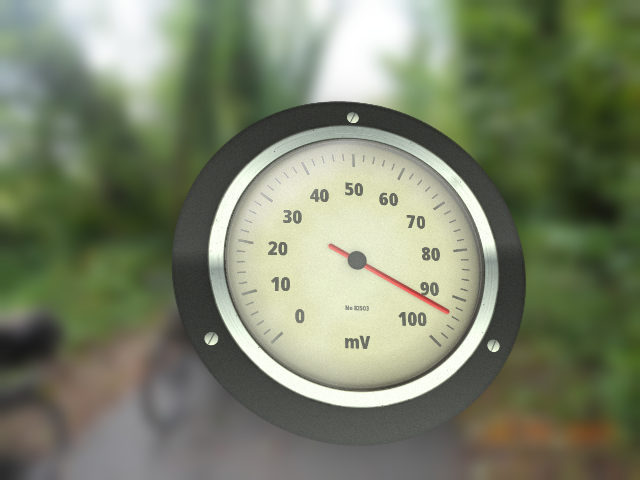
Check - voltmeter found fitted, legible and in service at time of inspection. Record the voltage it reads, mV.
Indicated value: 94 mV
